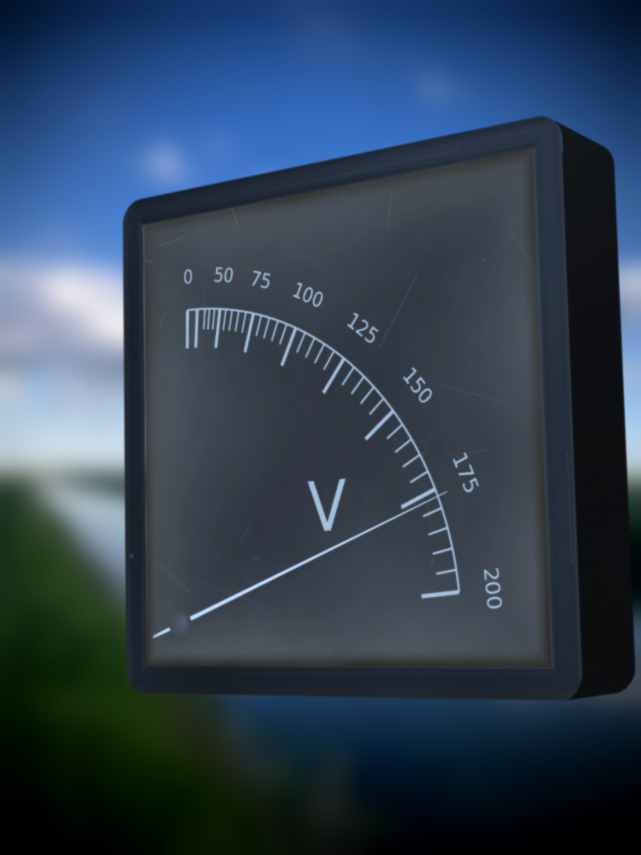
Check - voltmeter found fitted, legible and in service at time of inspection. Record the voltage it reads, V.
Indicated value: 177.5 V
